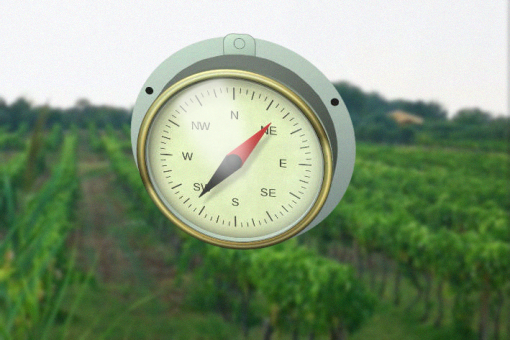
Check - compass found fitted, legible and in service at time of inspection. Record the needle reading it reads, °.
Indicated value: 40 °
